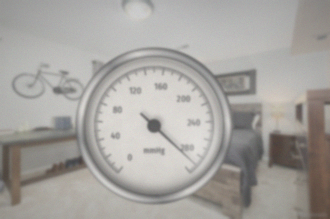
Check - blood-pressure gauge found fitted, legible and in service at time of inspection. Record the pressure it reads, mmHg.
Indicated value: 290 mmHg
